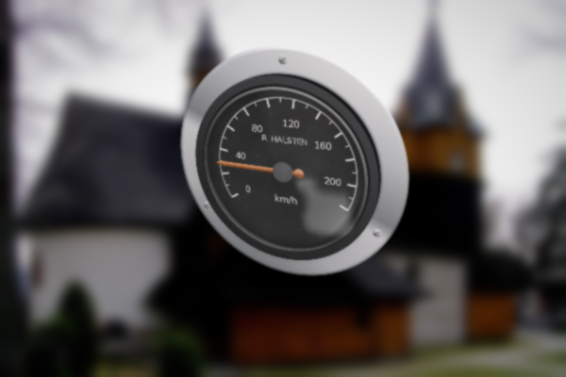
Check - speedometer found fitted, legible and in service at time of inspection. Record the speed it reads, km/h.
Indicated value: 30 km/h
